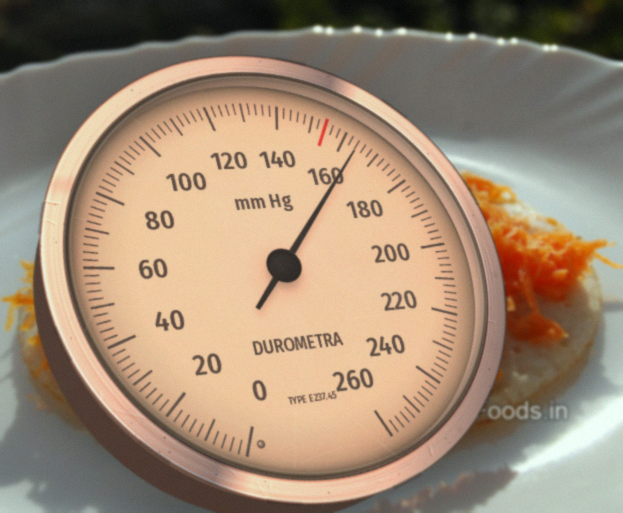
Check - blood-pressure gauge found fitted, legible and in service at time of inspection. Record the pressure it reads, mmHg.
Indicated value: 164 mmHg
